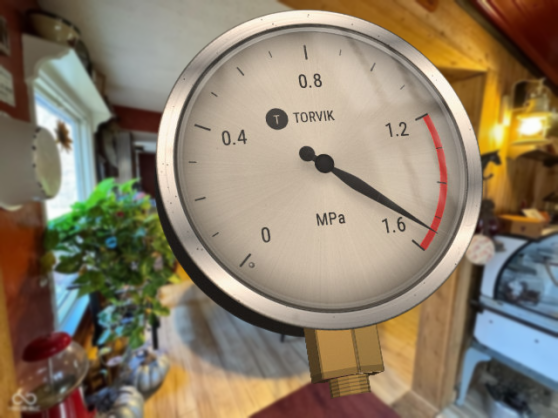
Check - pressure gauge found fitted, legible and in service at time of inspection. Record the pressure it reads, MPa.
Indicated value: 1.55 MPa
